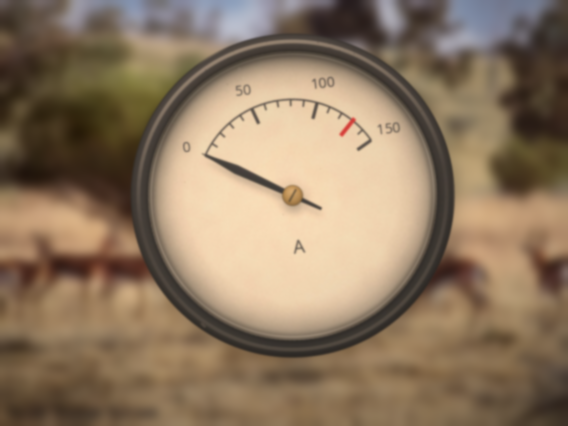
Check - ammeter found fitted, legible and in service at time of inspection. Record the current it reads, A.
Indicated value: 0 A
